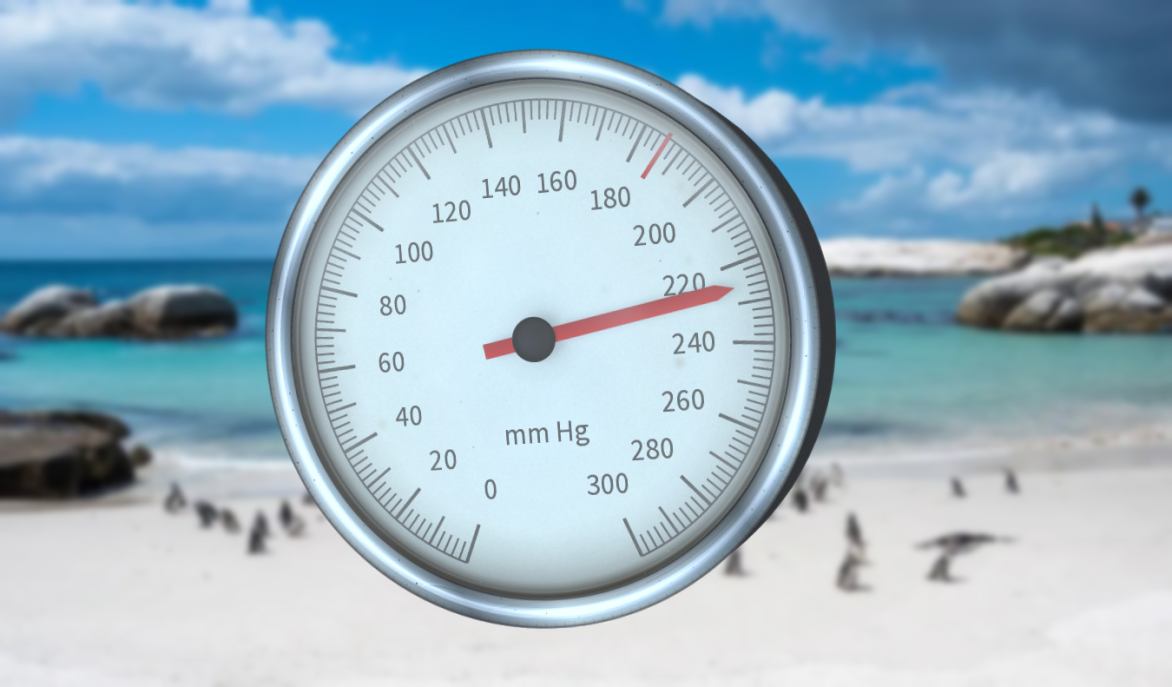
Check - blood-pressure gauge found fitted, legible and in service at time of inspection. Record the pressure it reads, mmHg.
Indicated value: 226 mmHg
